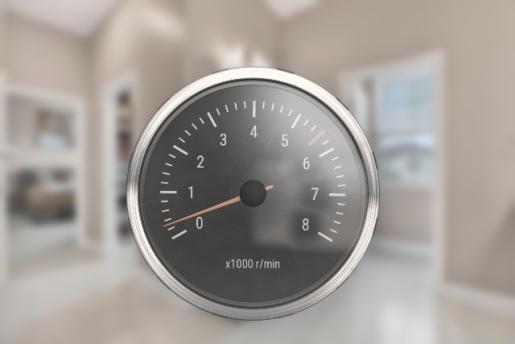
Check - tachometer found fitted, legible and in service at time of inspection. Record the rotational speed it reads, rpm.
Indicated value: 300 rpm
